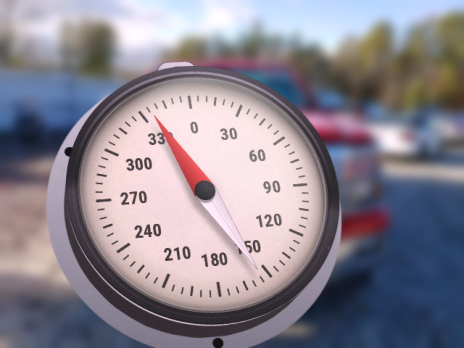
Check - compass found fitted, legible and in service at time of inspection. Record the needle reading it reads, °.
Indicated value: 335 °
